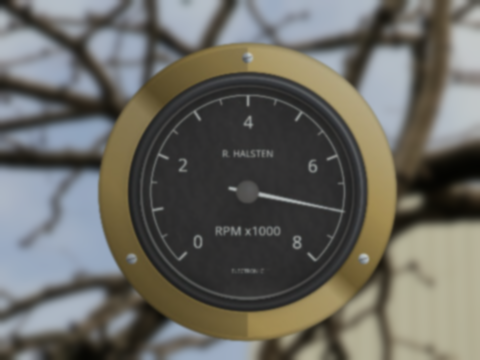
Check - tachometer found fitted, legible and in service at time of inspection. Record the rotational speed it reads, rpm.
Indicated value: 7000 rpm
